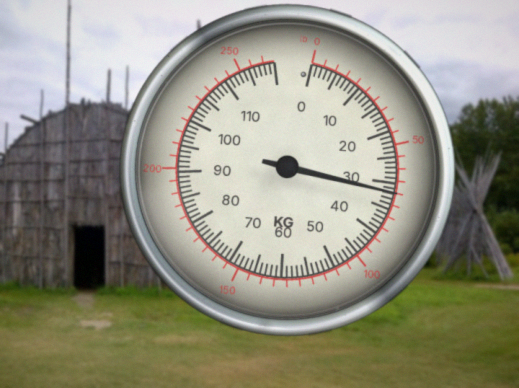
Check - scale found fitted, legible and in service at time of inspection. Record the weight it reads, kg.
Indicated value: 32 kg
